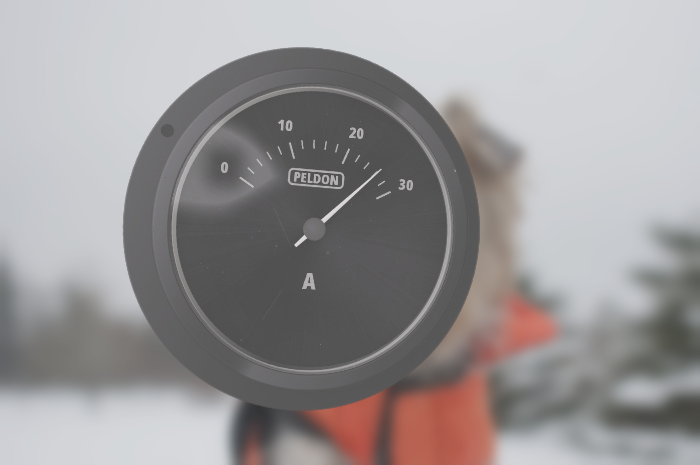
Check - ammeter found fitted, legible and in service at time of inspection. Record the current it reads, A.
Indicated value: 26 A
